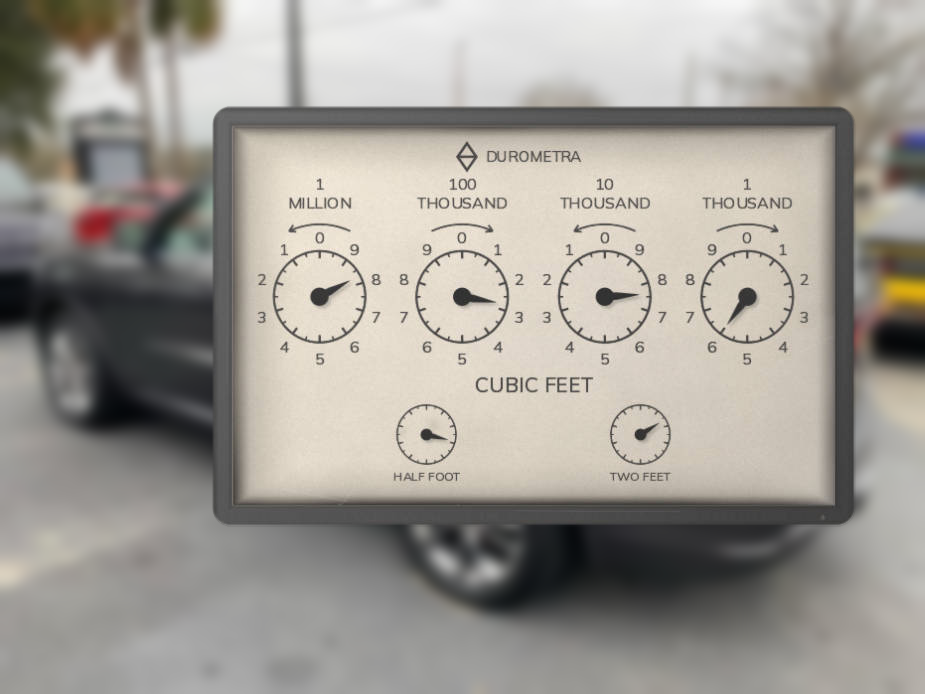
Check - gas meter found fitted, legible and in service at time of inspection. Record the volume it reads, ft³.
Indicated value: 827600 ft³
